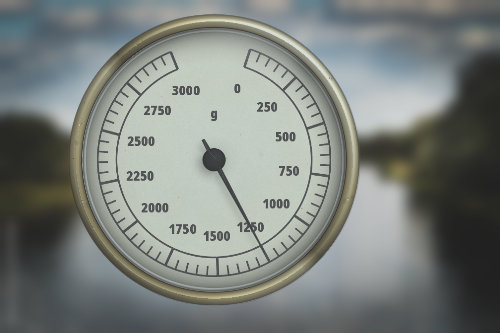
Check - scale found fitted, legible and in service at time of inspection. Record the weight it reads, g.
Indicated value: 1250 g
